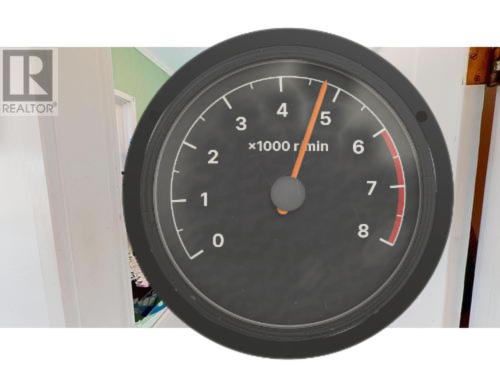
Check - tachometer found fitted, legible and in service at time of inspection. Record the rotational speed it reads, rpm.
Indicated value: 4750 rpm
